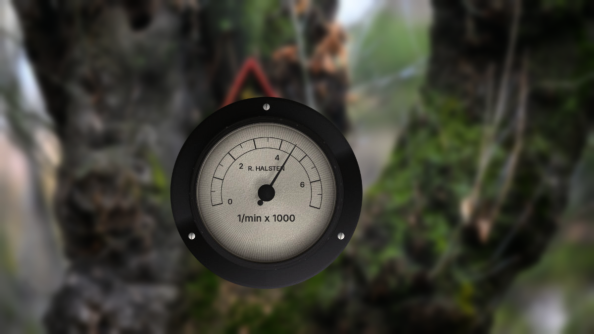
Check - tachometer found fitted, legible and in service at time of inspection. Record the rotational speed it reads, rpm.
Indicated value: 4500 rpm
